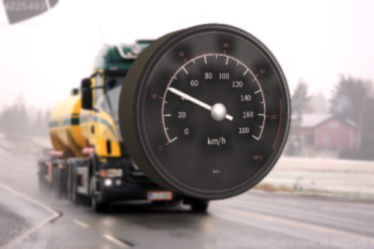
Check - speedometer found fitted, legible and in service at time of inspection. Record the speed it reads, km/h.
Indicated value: 40 km/h
